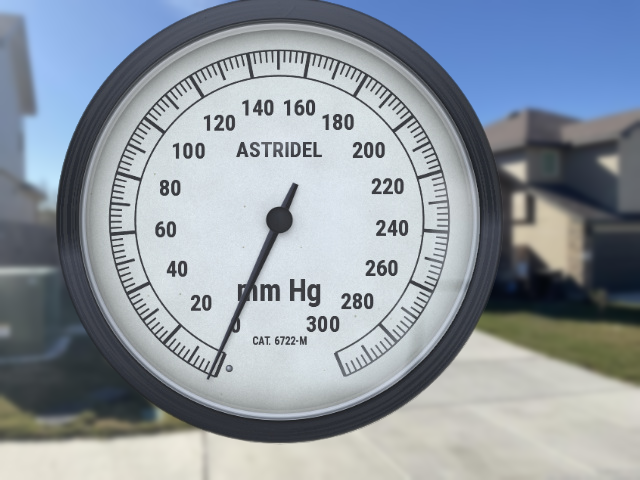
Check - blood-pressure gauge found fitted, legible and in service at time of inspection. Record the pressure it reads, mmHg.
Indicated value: 2 mmHg
